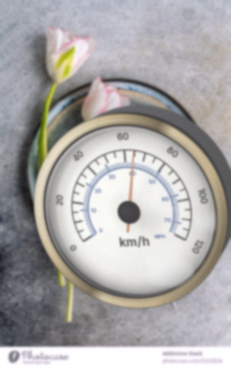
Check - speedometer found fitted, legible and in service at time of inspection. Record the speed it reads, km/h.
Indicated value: 65 km/h
